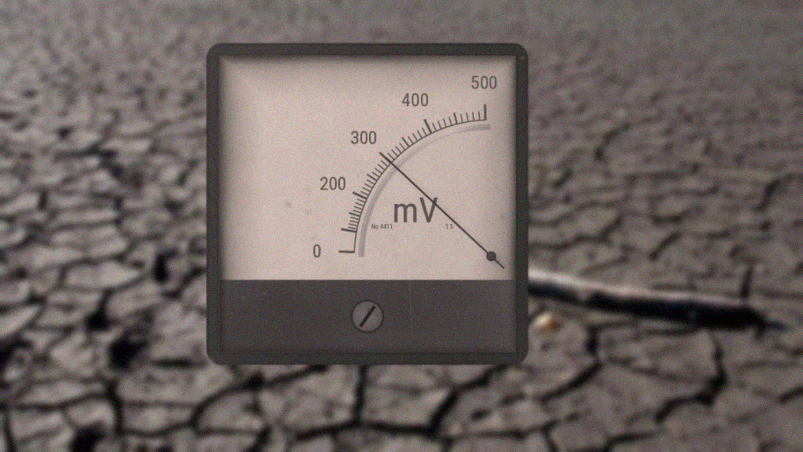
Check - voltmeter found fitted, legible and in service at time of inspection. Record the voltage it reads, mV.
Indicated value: 300 mV
